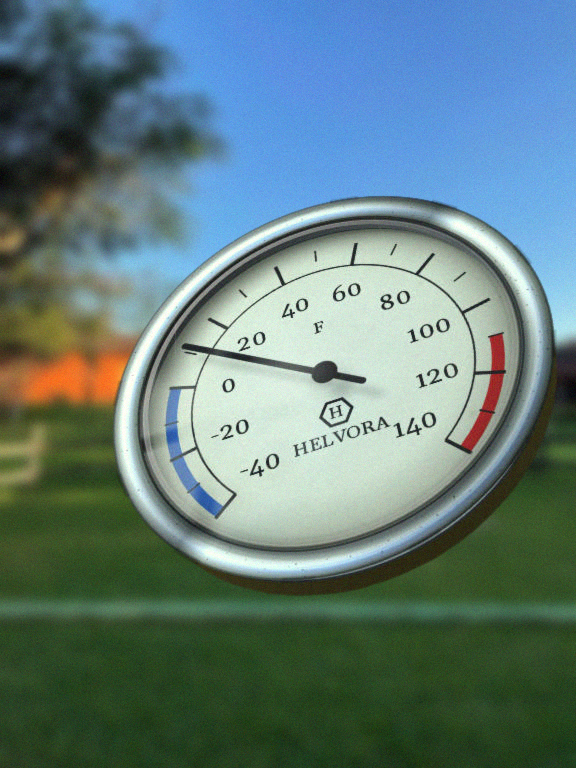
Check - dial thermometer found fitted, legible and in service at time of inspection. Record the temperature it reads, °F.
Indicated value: 10 °F
